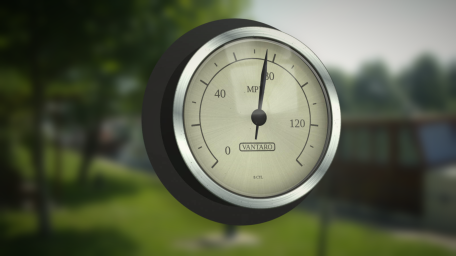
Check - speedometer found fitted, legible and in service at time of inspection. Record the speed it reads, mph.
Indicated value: 75 mph
